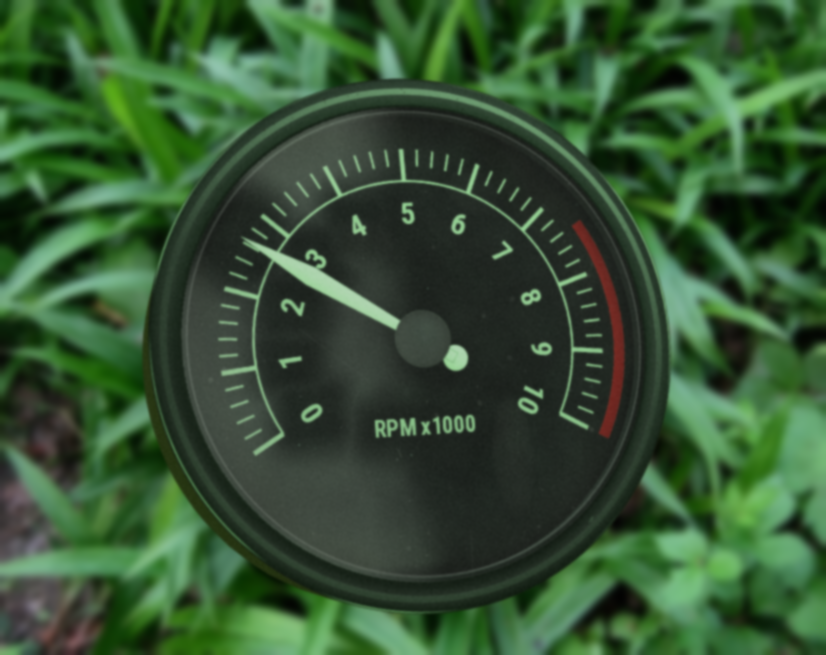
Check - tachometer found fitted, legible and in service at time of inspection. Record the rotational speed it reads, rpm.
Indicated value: 2600 rpm
